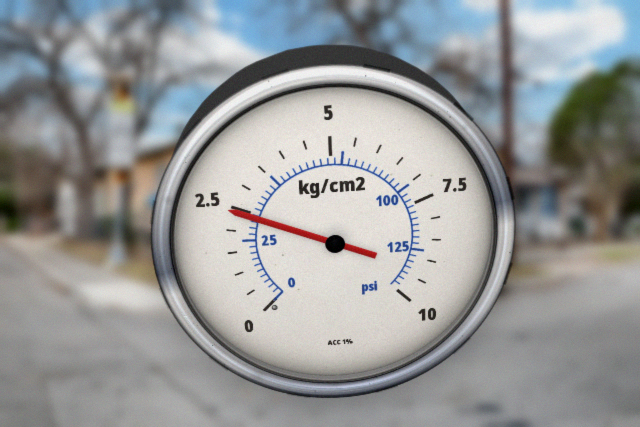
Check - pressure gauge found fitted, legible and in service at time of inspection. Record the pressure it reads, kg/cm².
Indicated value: 2.5 kg/cm²
